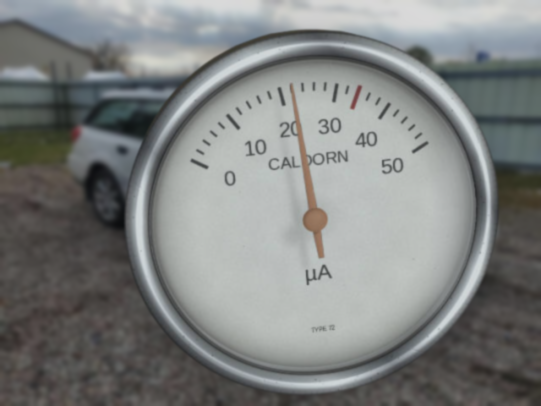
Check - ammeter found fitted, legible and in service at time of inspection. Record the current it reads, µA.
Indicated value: 22 µA
